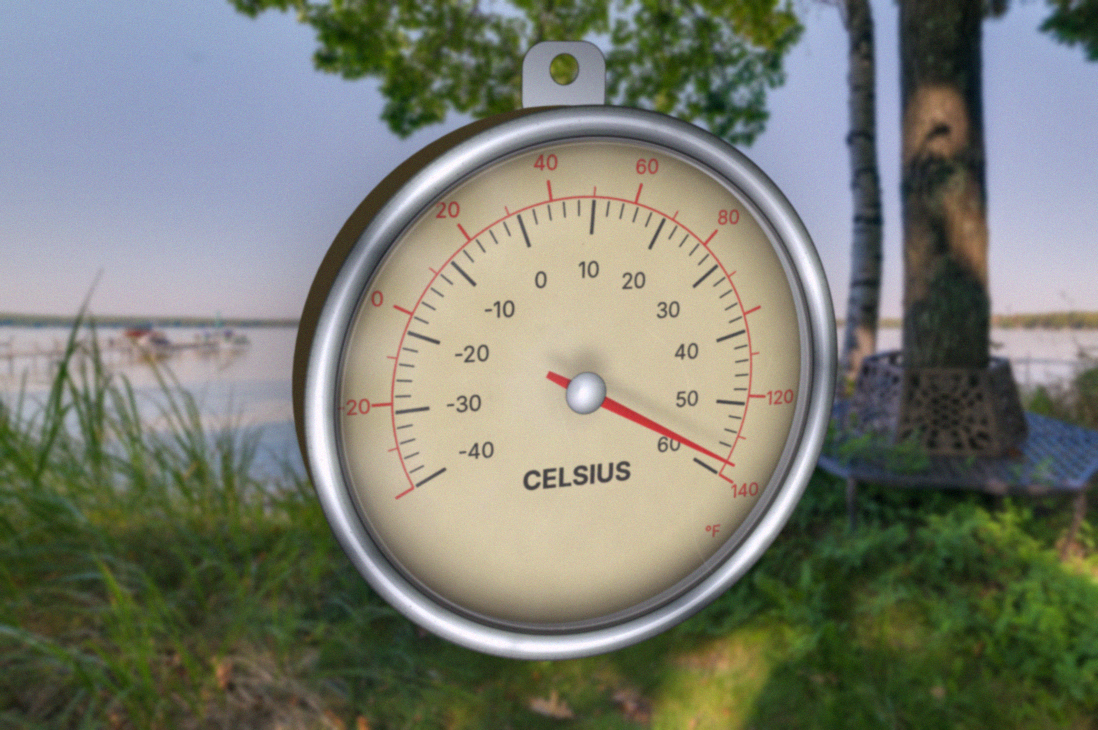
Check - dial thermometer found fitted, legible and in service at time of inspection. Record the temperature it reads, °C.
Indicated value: 58 °C
